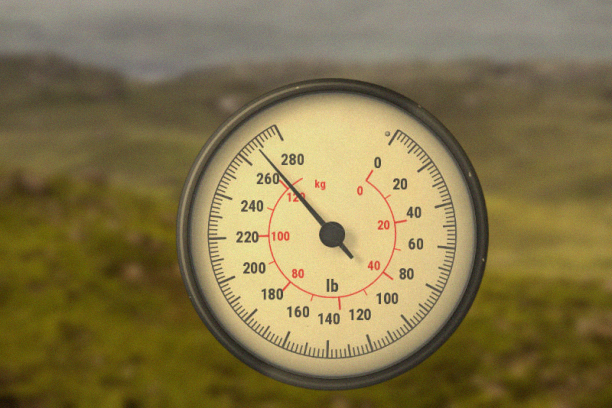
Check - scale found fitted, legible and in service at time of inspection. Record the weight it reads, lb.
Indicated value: 268 lb
